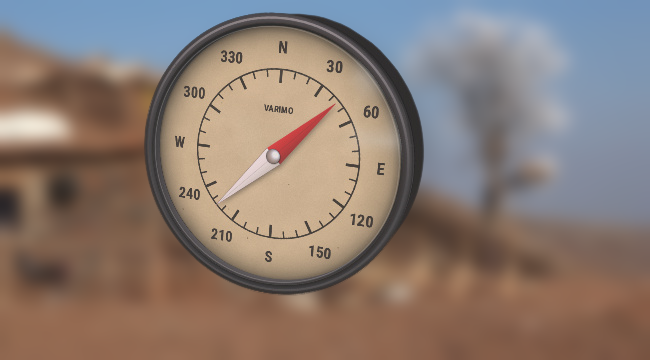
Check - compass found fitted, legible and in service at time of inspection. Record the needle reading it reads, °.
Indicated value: 45 °
